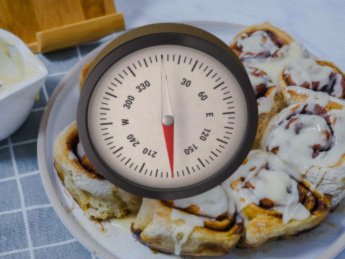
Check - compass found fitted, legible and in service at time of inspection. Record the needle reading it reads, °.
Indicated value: 180 °
